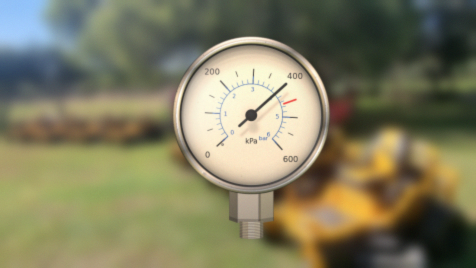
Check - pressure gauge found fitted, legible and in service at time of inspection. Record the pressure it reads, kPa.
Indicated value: 400 kPa
